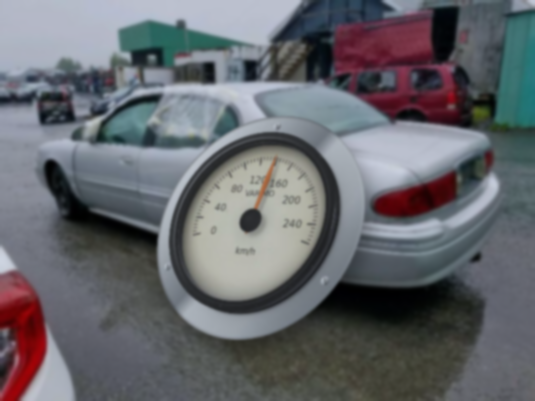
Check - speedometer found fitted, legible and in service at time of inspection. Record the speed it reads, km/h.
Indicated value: 140 km/h
